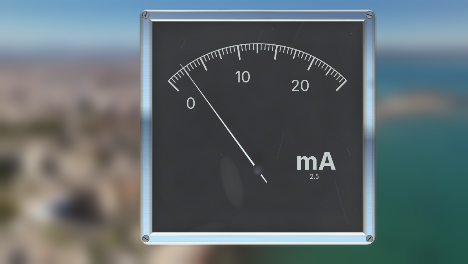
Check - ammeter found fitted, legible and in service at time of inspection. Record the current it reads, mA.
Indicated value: 2.5 mA
